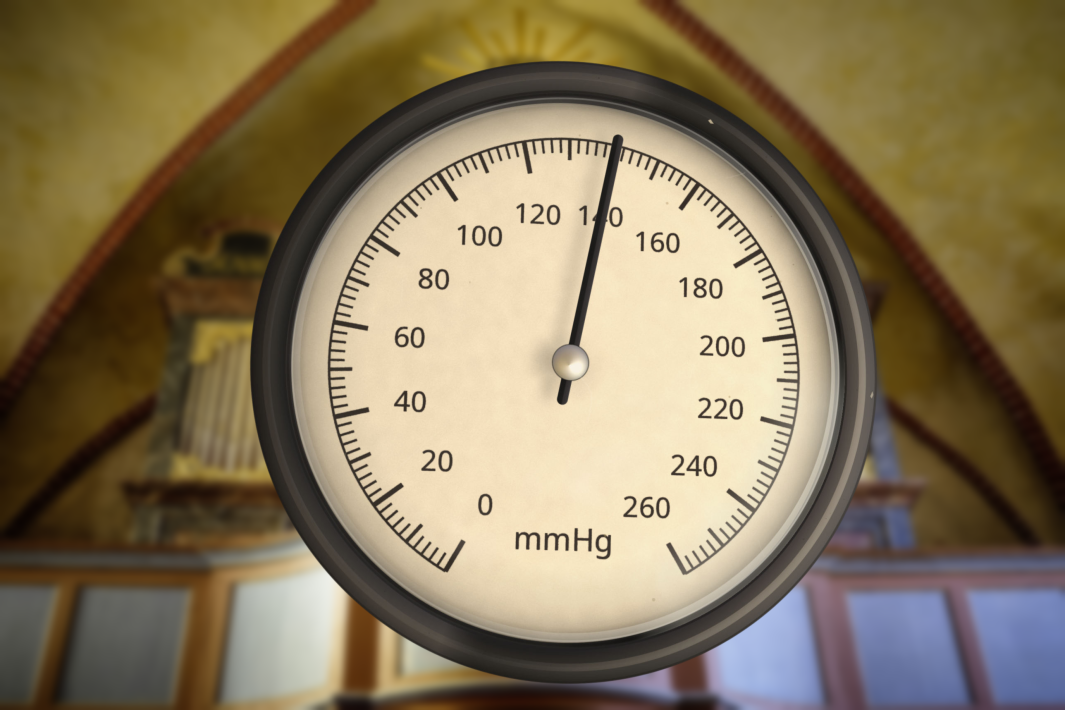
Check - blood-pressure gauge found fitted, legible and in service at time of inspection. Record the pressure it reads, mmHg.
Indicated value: 140 mmHg
